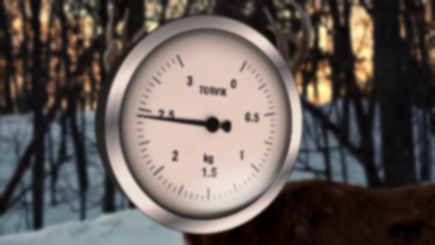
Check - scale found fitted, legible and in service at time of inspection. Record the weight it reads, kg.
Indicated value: 2.45 kg
